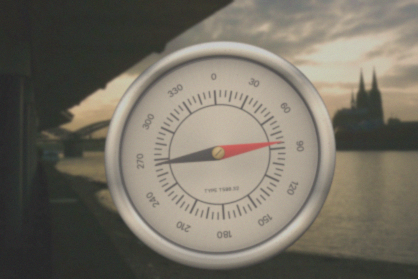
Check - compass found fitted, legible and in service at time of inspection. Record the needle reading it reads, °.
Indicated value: 85 °
